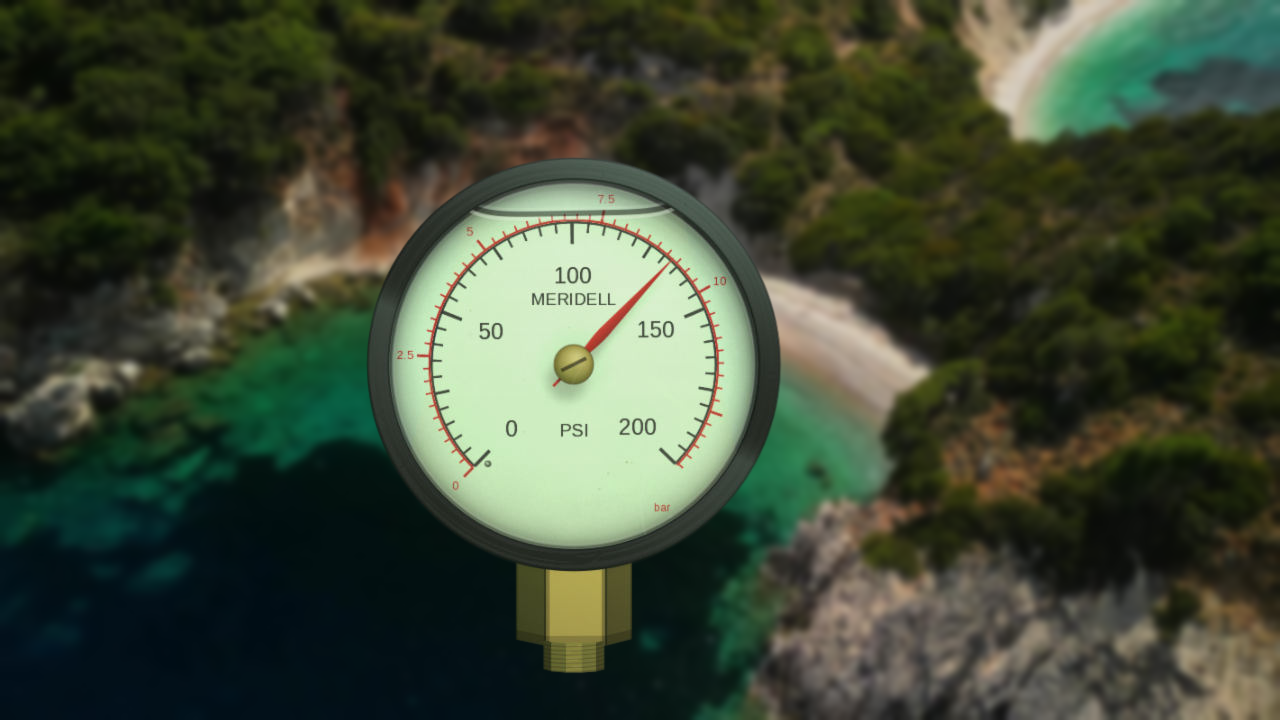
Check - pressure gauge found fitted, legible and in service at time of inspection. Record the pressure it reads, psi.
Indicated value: 132.5 psi
